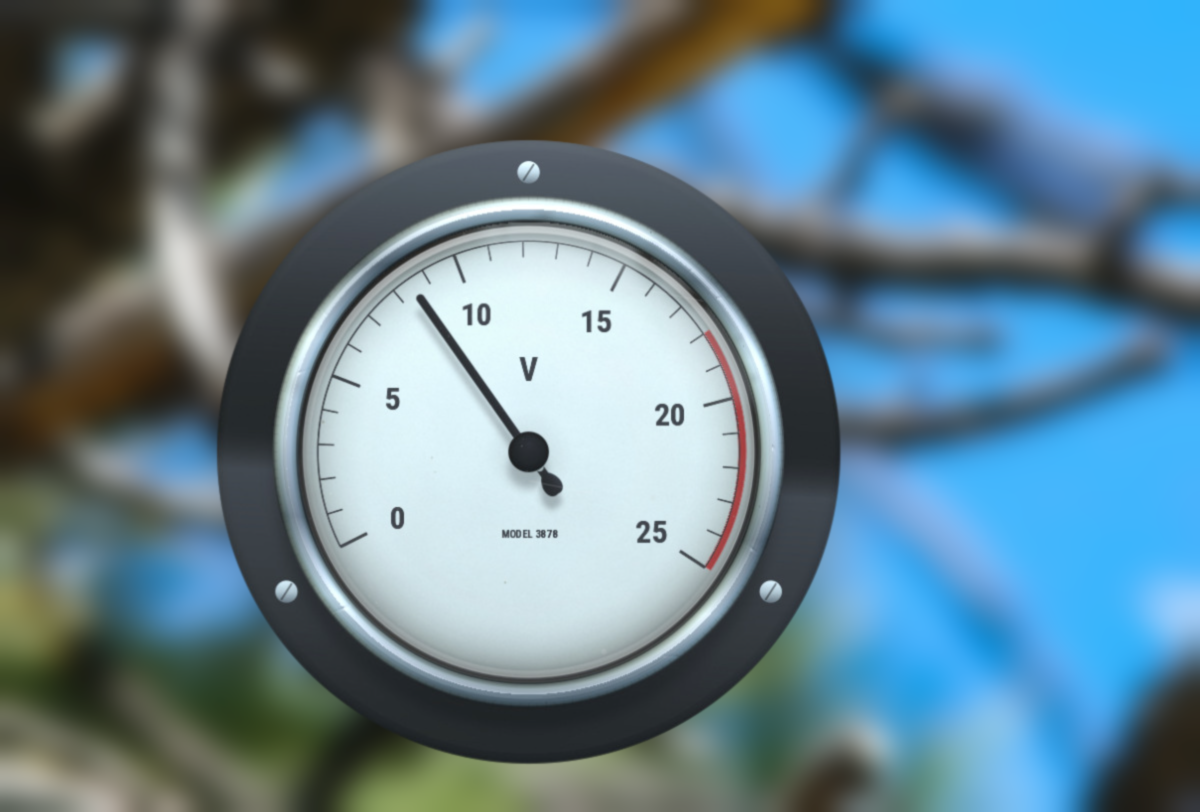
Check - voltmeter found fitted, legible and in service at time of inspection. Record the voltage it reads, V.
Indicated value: 8.5 V
